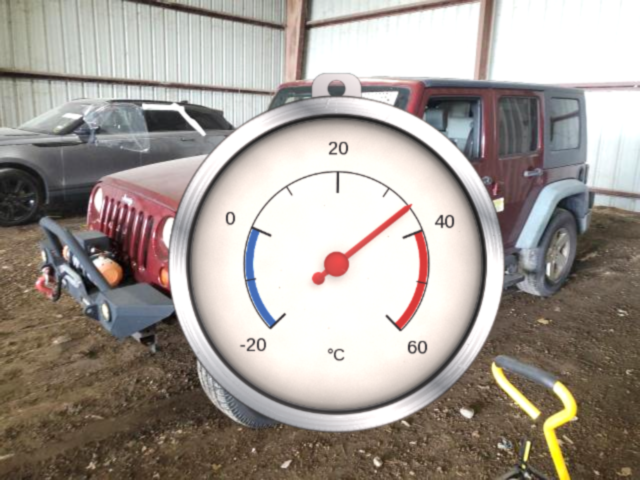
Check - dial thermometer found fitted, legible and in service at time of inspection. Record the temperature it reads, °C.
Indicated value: 35 °C
